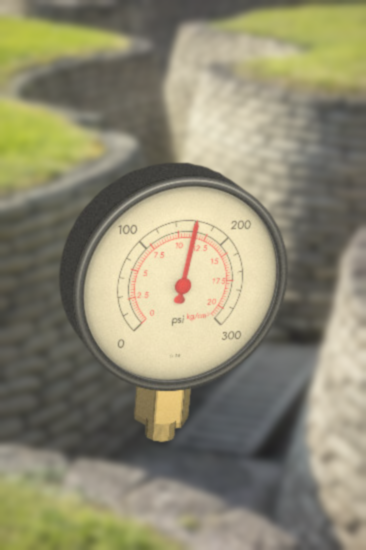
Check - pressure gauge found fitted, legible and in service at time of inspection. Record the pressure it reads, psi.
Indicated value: 160 psi
